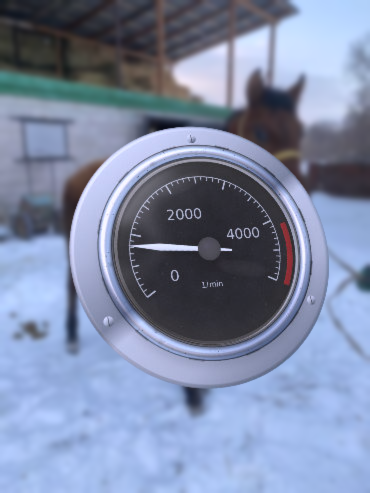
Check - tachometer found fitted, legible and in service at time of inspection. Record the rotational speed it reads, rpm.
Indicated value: 800 rpm
